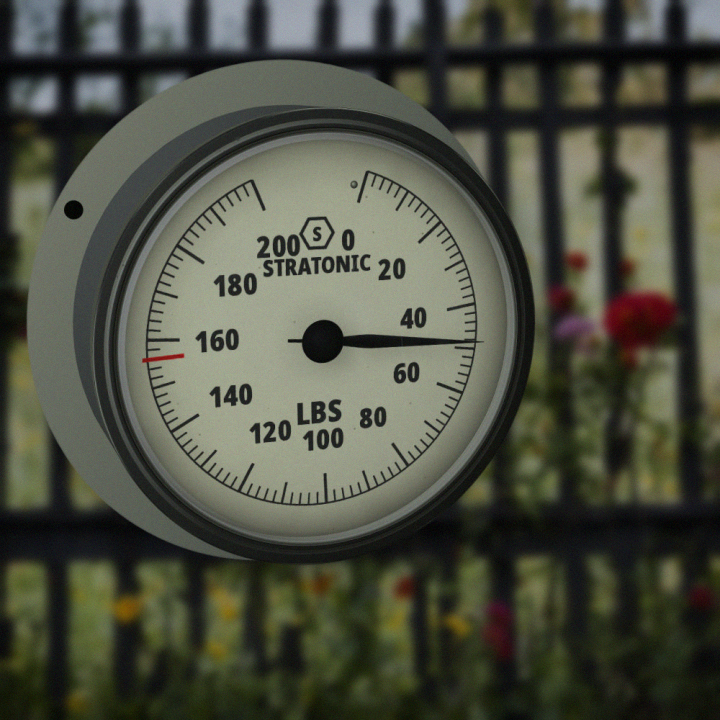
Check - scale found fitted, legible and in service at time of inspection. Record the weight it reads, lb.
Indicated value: 48 lb
